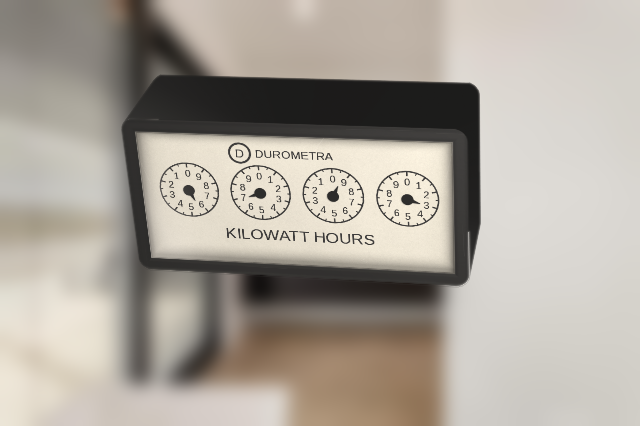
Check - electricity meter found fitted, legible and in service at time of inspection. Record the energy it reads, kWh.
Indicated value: 5693 kWh
